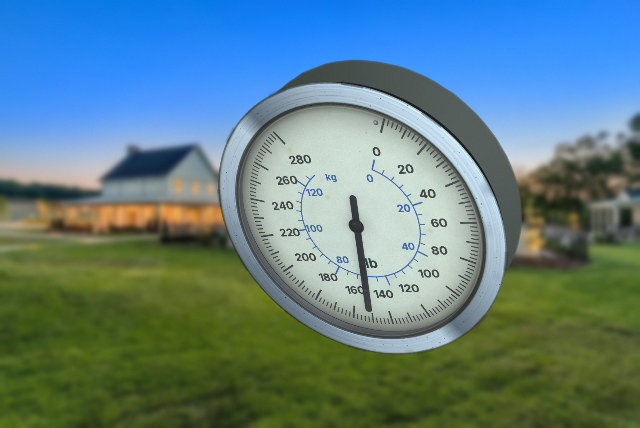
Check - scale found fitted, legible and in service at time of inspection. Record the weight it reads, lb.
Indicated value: 150 lb
